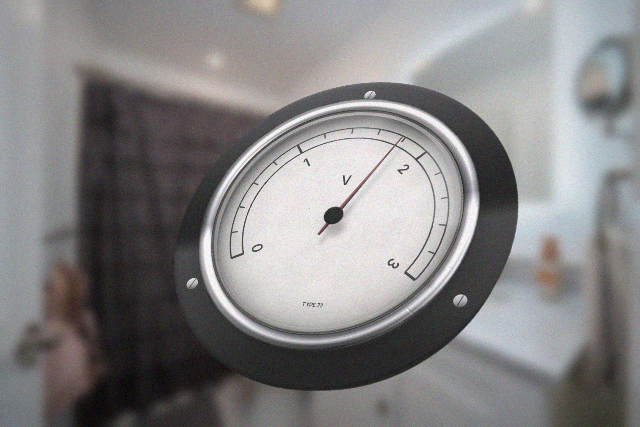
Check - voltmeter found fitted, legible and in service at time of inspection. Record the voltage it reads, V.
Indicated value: 1.8 V
